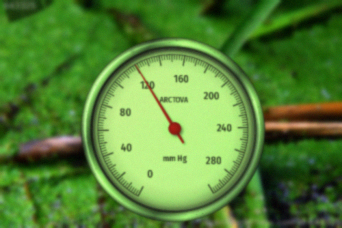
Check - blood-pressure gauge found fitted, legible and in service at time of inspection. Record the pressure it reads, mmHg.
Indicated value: 120 mmHg
